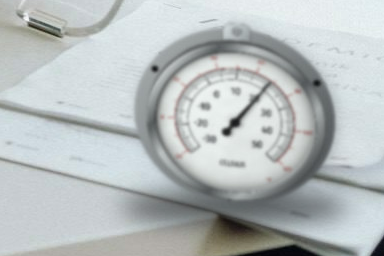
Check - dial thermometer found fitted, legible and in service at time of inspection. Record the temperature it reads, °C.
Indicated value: 20 °C
